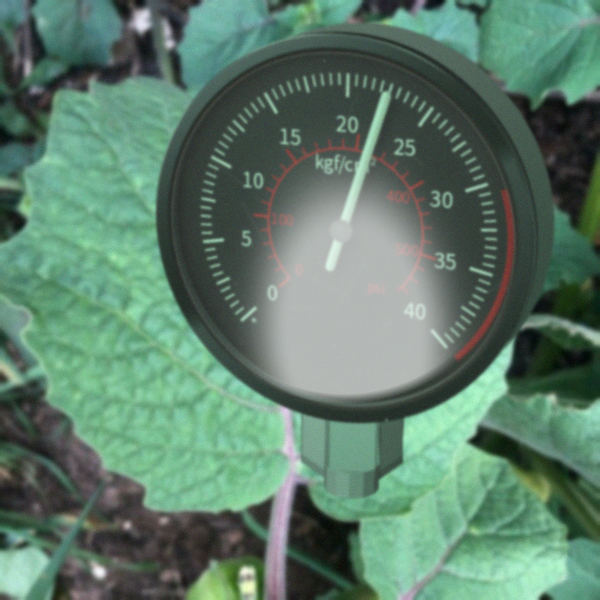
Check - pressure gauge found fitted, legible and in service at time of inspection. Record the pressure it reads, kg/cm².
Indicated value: 22.5 kg/cm²
